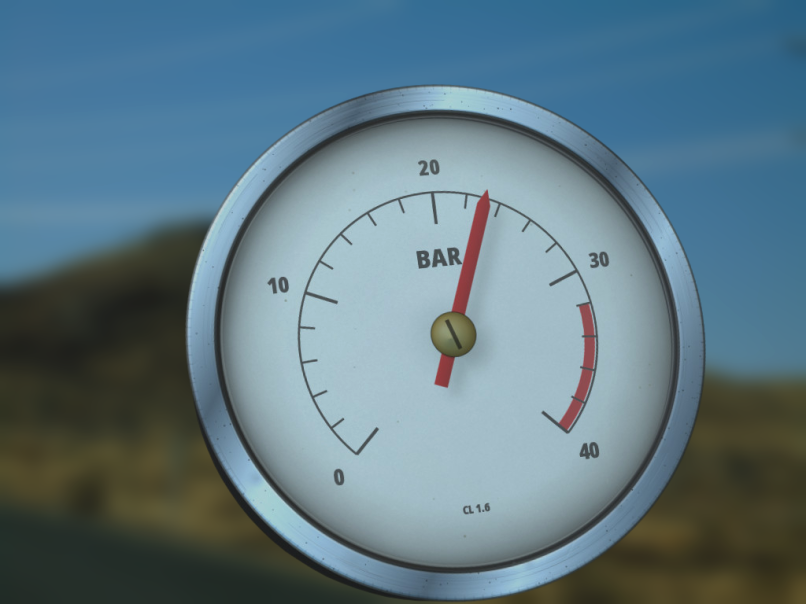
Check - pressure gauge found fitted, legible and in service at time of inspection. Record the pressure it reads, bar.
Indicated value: 23 bar
